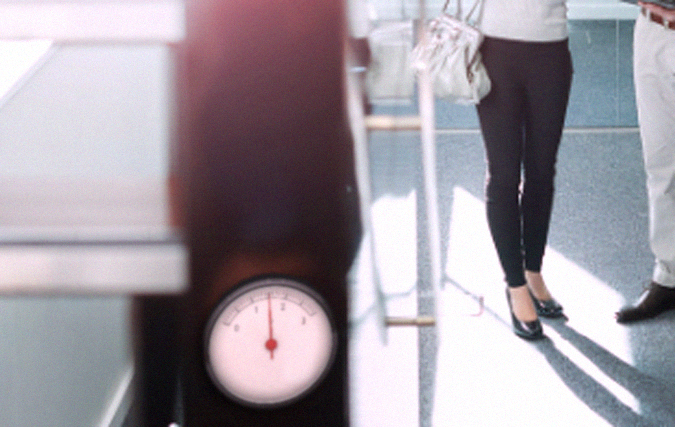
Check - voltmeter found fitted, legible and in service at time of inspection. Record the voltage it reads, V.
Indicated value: 1.5 V
